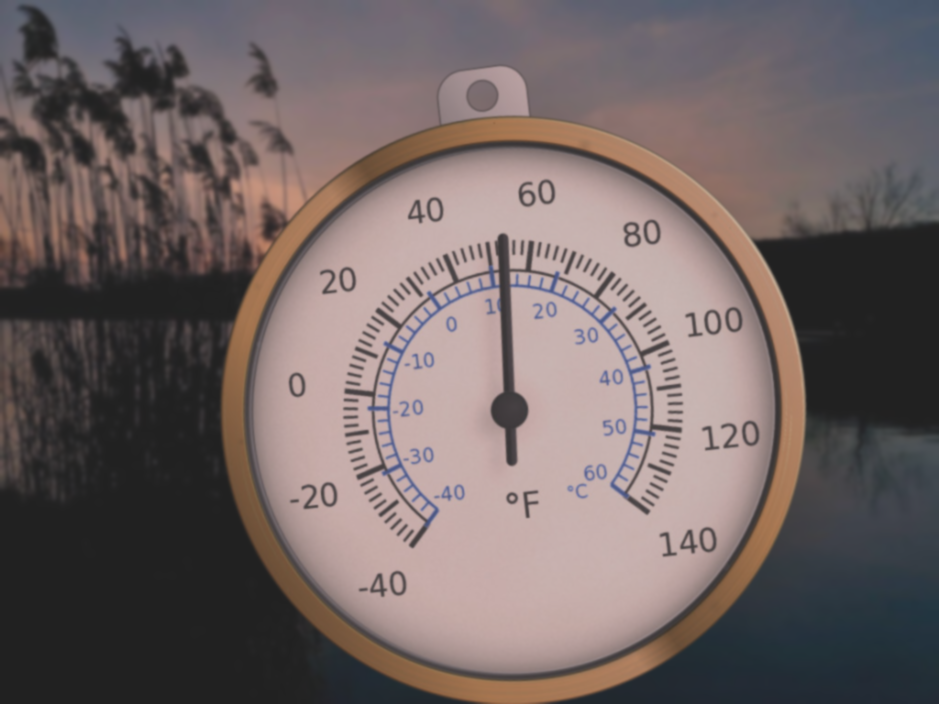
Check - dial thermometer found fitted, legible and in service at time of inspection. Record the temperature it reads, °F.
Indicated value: 54 °F
